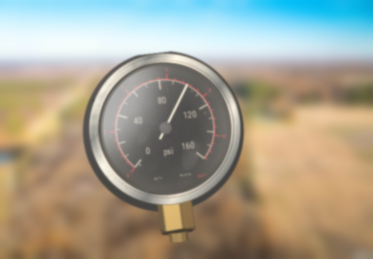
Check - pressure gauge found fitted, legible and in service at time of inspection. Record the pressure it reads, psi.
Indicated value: 100 psi
